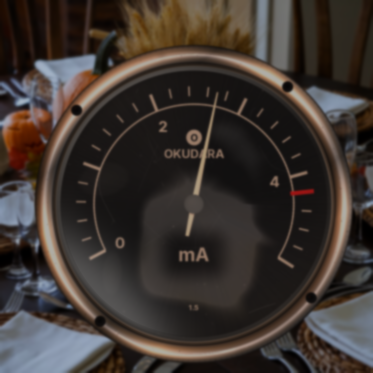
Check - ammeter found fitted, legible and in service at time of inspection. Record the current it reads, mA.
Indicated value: 2.7 mA
